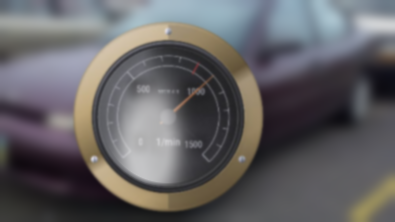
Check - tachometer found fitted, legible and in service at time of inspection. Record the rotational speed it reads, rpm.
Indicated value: 1000 rpm
